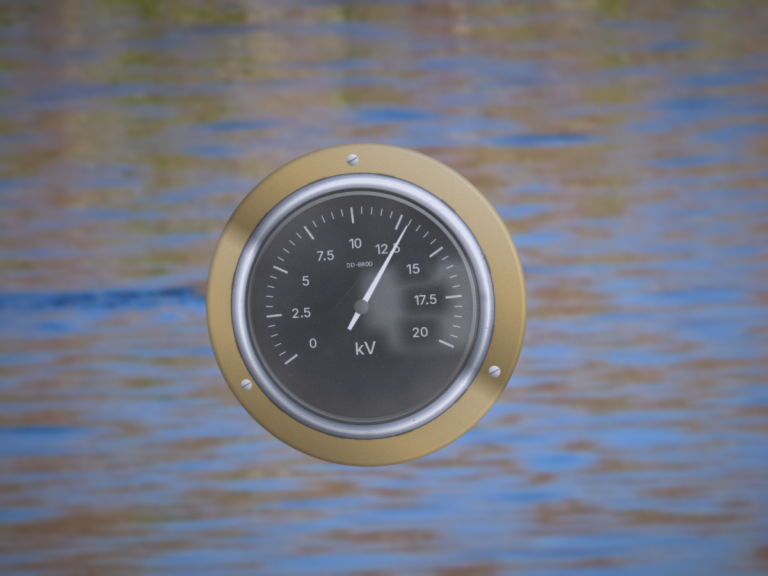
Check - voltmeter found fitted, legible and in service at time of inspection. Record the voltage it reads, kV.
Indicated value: 13 kV
